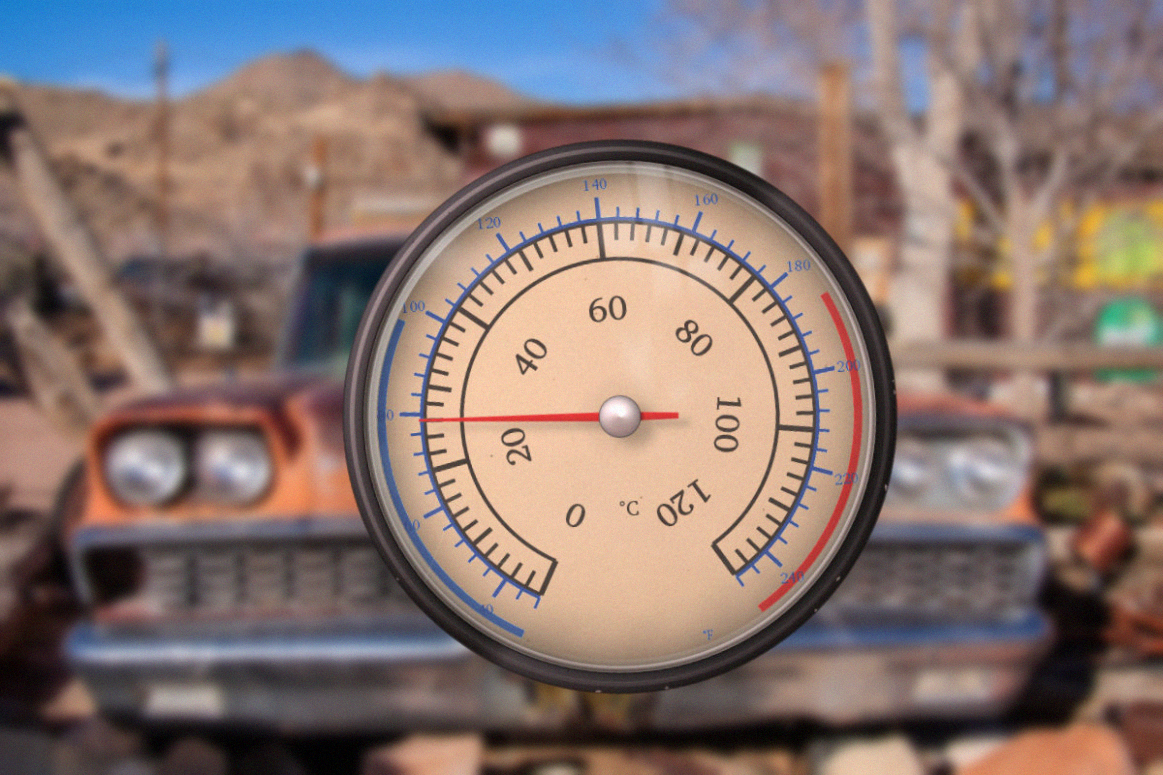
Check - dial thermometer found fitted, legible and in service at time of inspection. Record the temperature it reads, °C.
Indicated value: 26 °C
